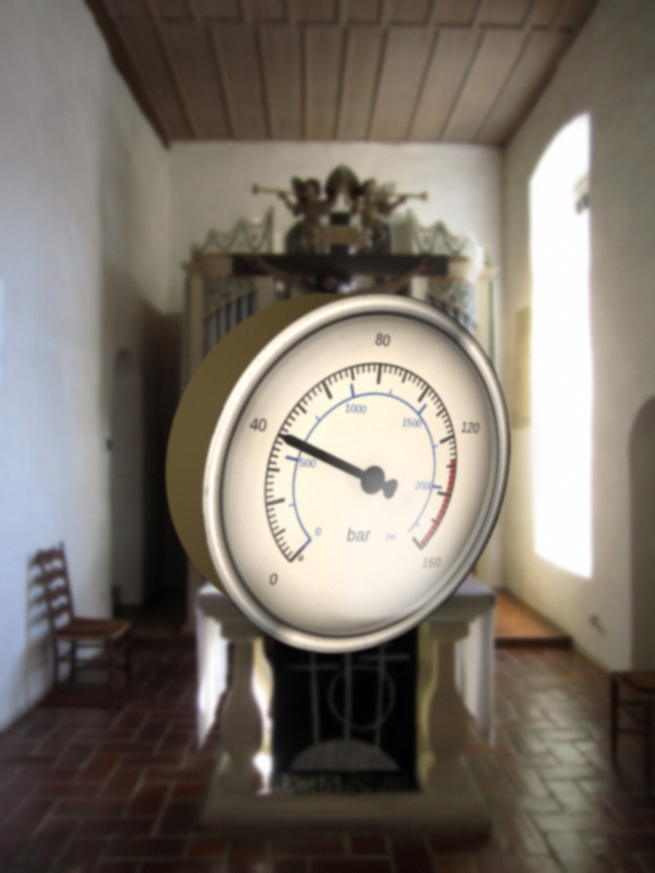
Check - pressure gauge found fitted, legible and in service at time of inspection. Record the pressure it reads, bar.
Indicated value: 40 bar
